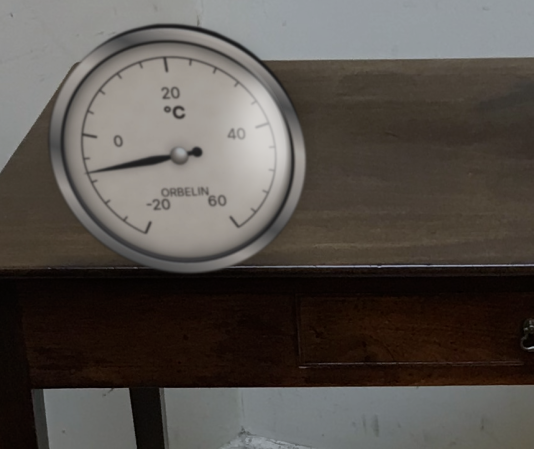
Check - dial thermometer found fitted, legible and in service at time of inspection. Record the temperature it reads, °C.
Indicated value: -6 °C
